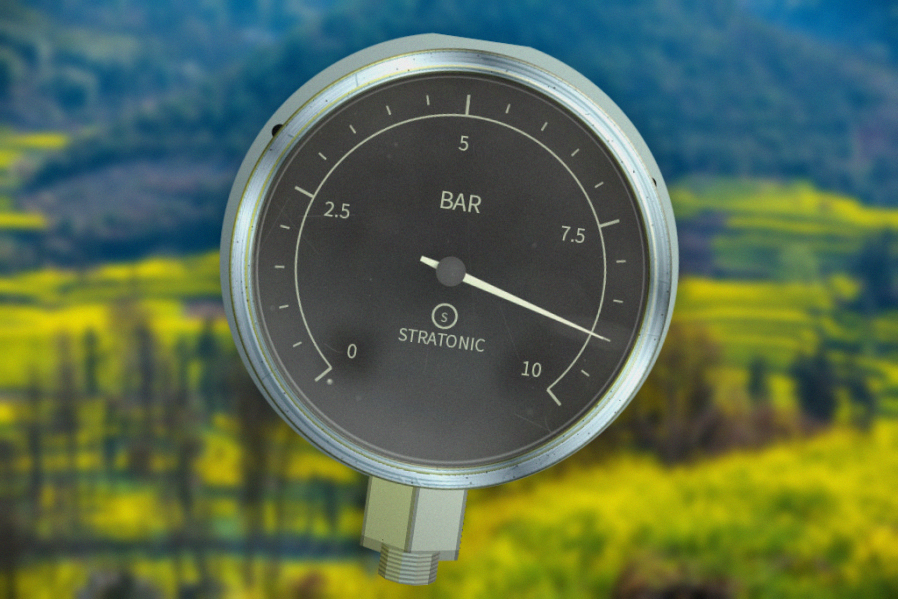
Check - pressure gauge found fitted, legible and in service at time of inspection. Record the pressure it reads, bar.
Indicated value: 9 bar
